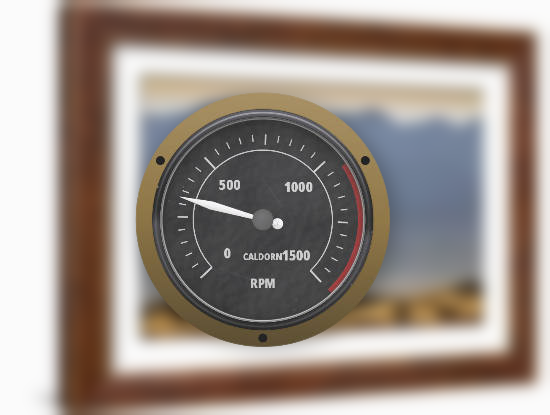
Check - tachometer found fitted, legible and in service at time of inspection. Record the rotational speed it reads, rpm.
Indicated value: 325 rpm
